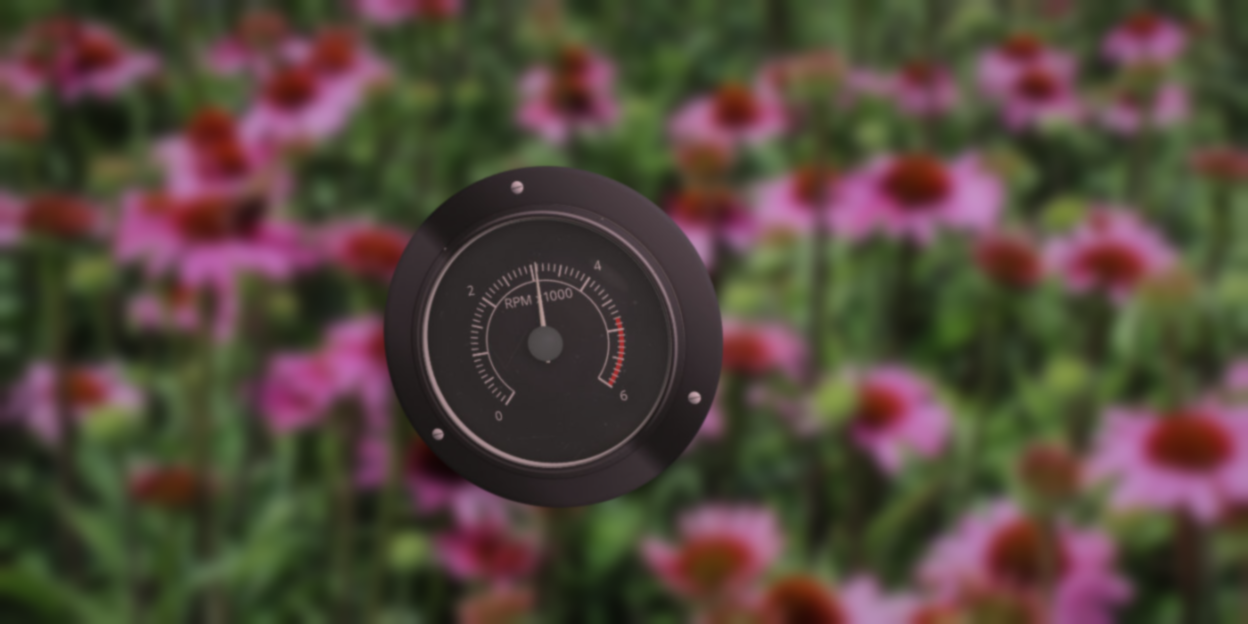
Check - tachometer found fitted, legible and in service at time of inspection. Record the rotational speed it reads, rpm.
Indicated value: 3100 rpm
